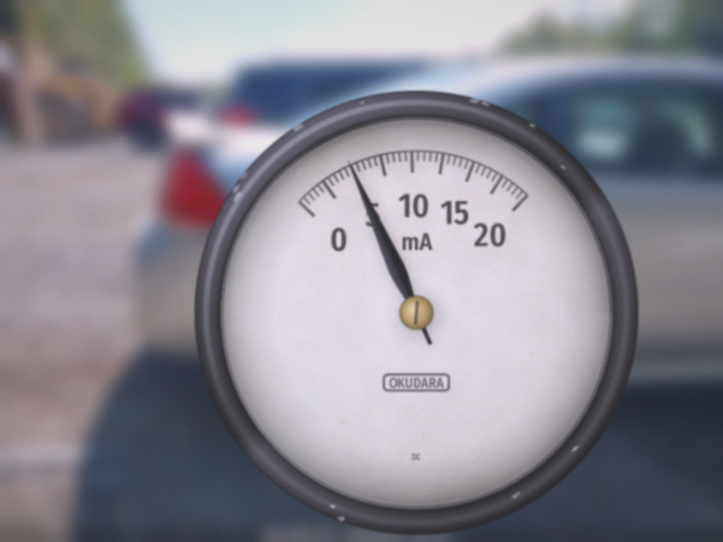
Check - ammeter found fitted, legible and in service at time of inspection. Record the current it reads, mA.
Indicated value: 5 mA
